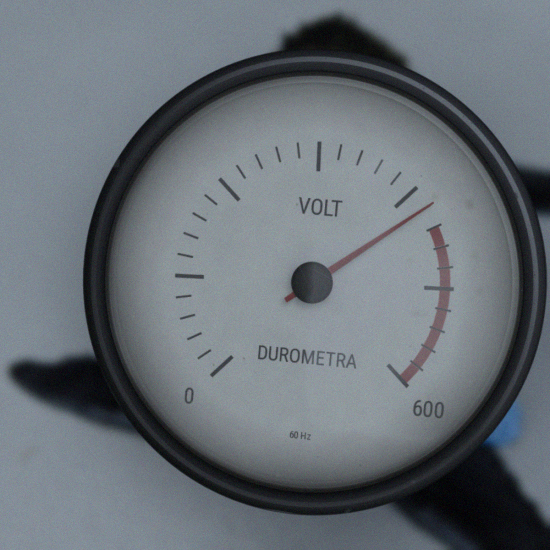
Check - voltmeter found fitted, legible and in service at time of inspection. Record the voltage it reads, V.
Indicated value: 420 V
